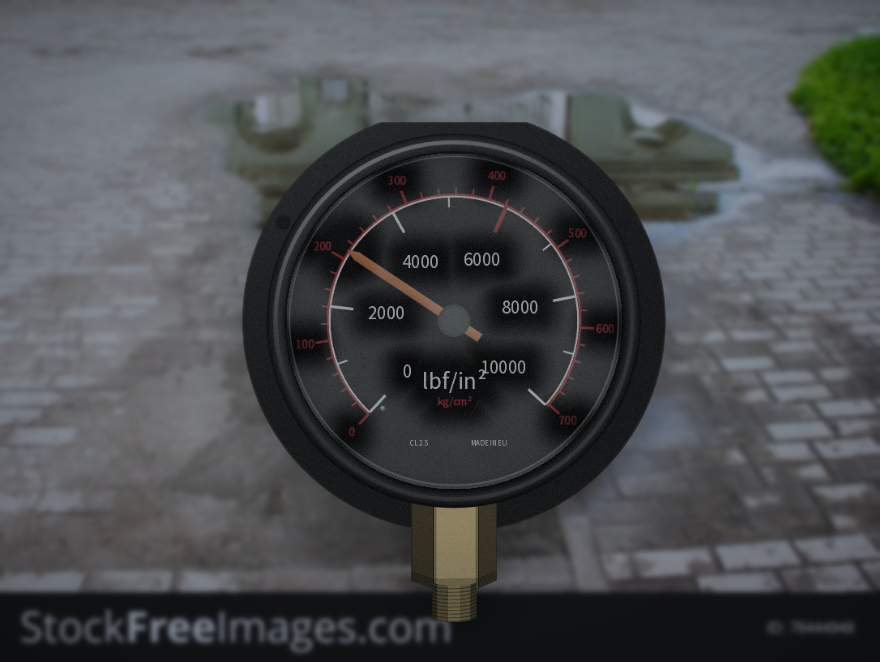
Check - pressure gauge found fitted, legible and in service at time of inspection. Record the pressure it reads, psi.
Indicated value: 3000 psi
